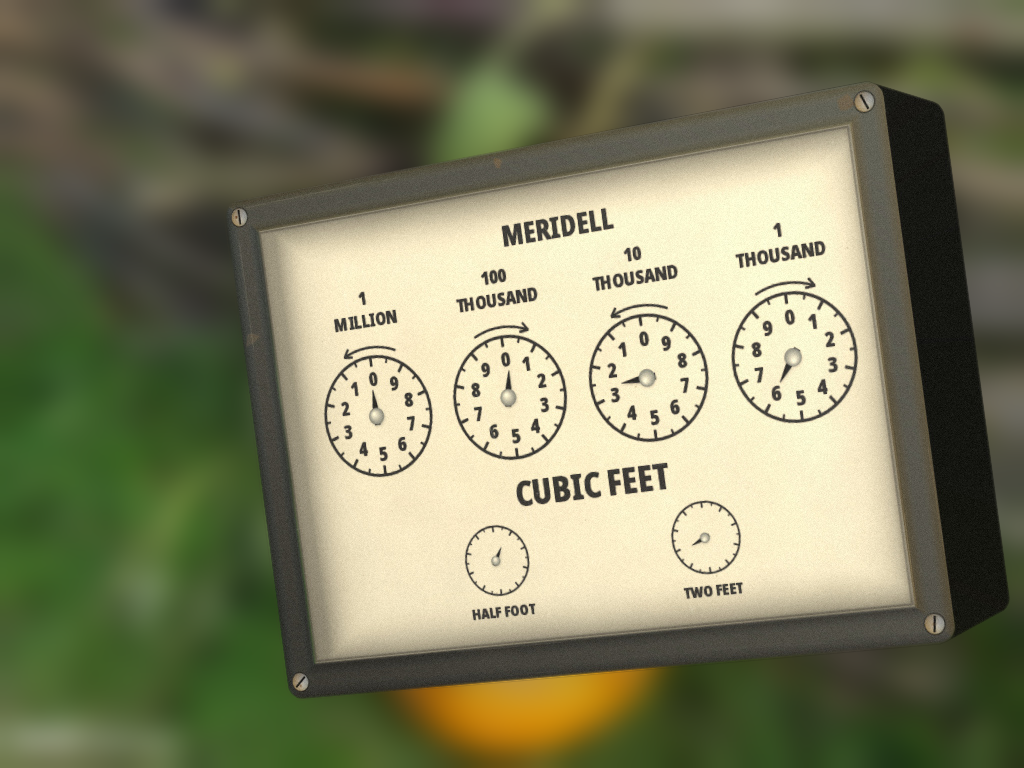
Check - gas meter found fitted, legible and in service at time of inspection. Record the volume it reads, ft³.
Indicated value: 2600 ft³
